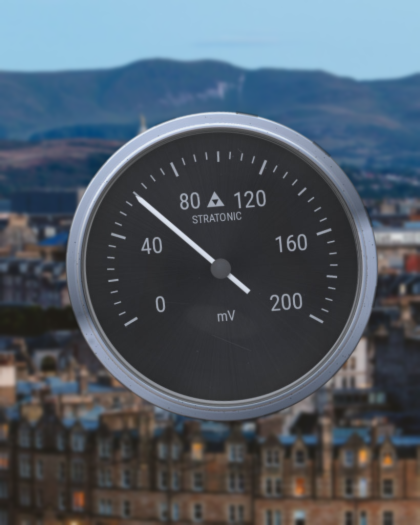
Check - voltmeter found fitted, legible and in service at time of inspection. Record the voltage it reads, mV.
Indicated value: 60 mV
